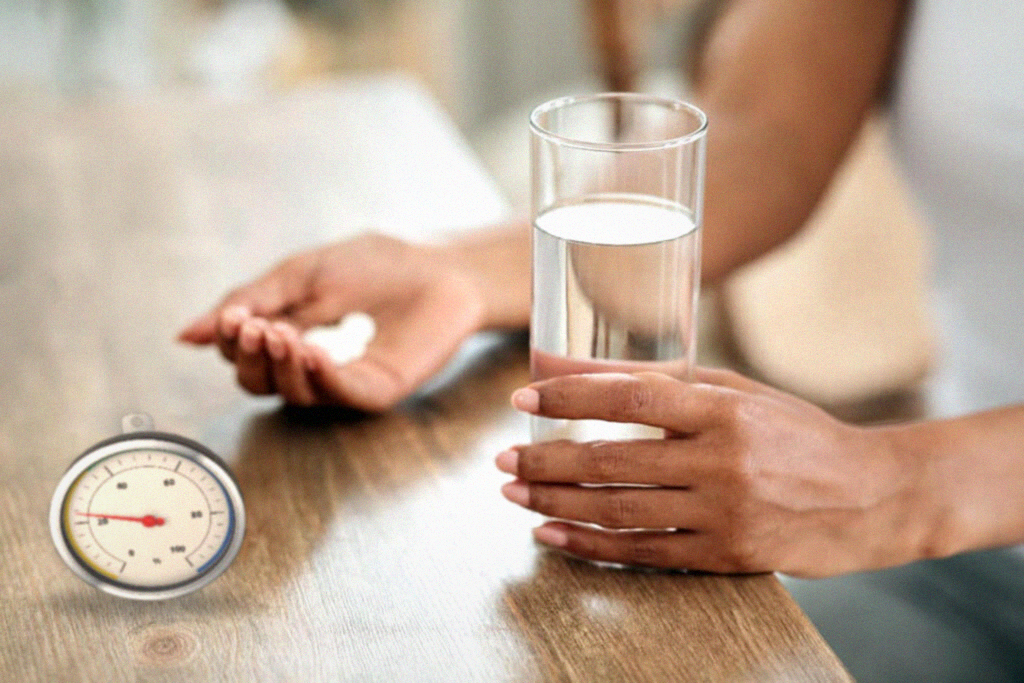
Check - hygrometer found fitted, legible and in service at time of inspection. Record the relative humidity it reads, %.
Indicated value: 24 %
